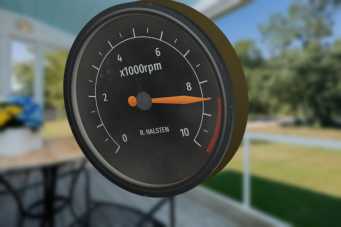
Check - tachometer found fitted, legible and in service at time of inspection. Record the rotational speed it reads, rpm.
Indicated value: 8500 rpm
